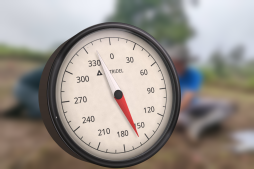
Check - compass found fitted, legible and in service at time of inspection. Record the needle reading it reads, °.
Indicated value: 160 °
